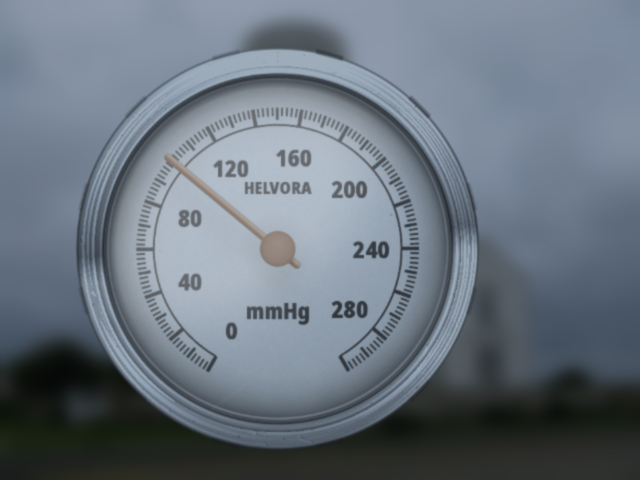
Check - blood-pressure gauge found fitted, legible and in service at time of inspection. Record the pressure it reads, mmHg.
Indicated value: 100 mmHg
